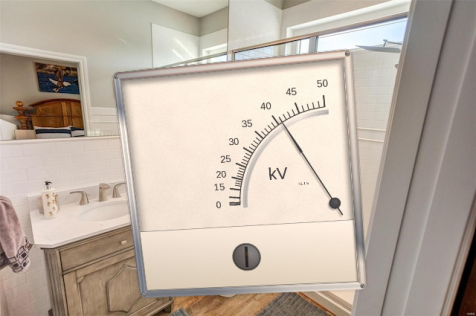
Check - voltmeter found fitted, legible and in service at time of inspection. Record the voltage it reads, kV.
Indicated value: 41 kV
